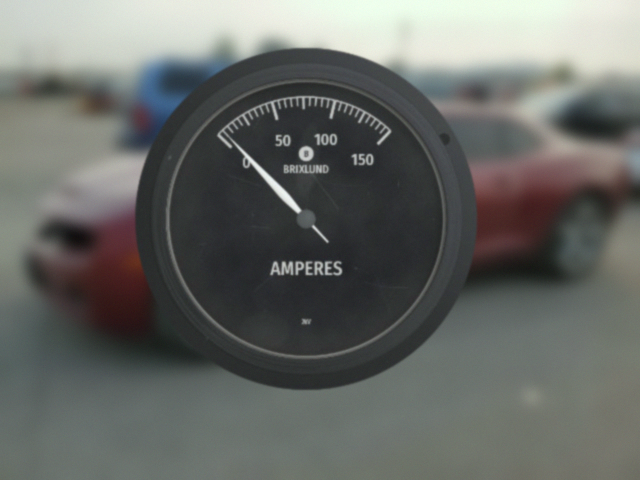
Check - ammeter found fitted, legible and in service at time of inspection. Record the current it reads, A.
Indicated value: 5 A
